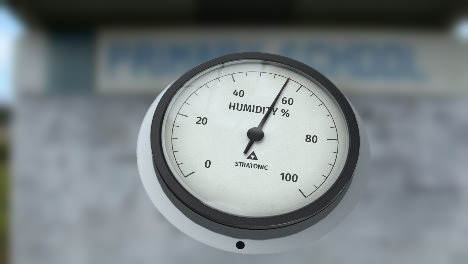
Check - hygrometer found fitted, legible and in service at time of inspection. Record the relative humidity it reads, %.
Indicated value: 56 %
